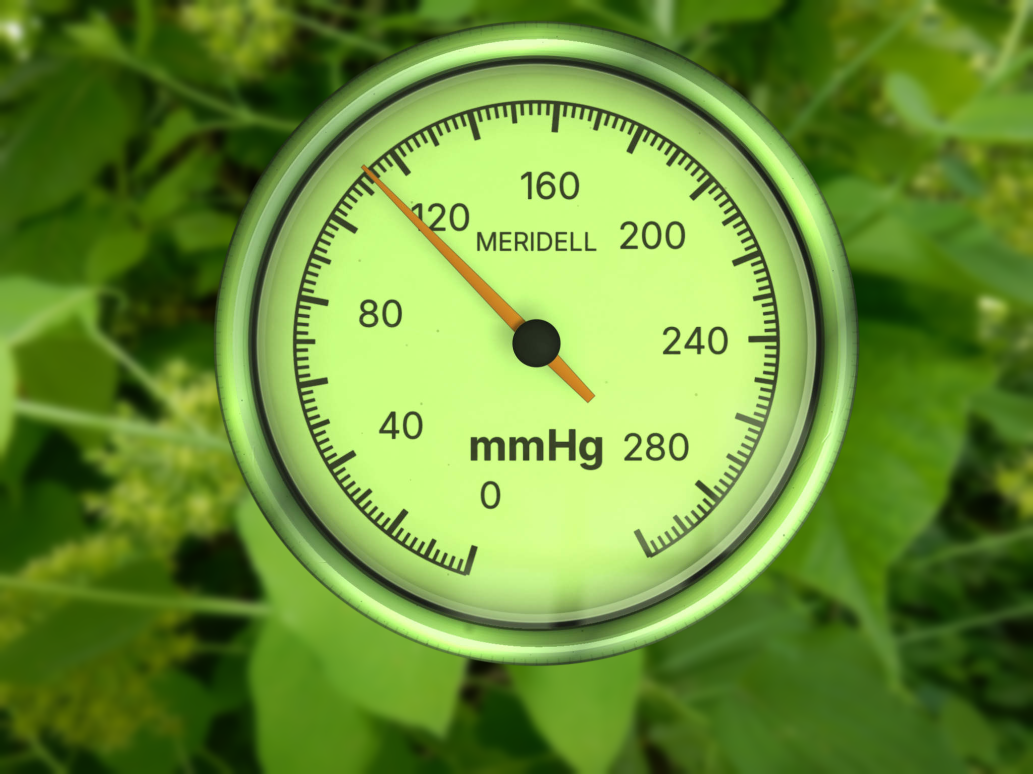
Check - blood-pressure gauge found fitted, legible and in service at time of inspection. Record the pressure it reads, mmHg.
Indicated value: 113 mmHg
